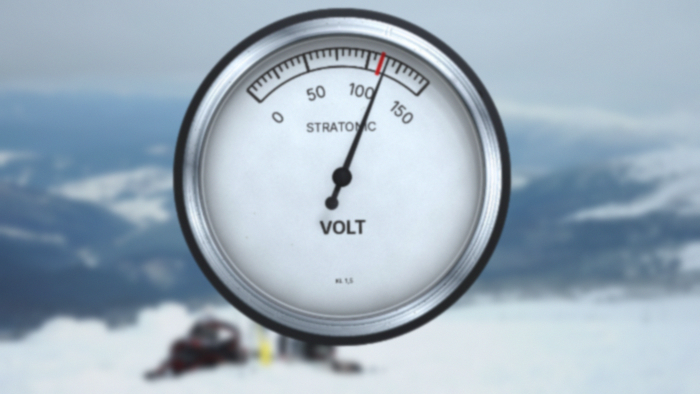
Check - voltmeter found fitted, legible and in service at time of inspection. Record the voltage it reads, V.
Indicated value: 115 V
